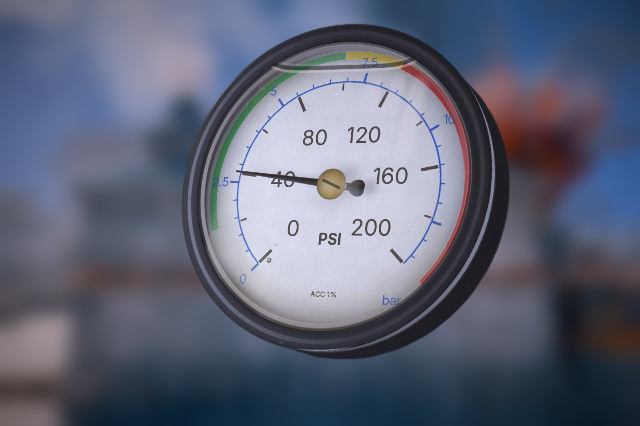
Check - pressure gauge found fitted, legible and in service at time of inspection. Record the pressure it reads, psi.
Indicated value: 40 psi
